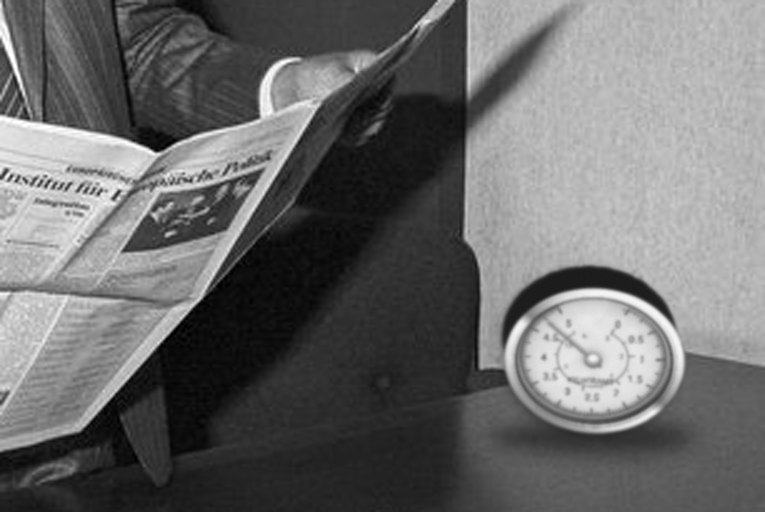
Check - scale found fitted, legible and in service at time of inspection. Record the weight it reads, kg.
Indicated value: 4.75 kg
